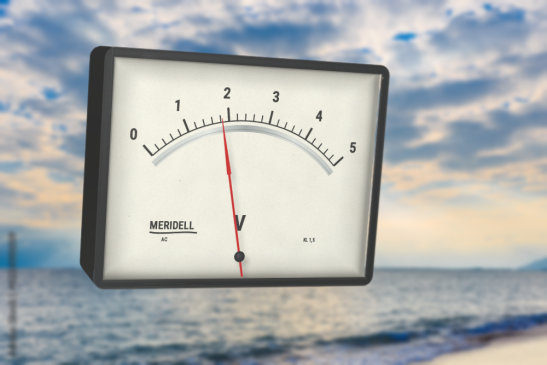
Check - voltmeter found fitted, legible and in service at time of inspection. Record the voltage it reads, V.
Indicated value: 1.8 V
